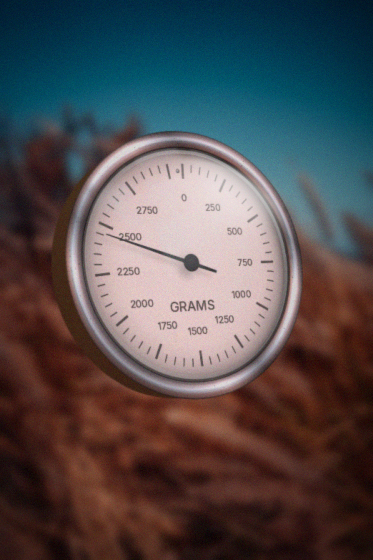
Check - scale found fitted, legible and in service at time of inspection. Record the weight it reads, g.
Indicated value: 2450 g
